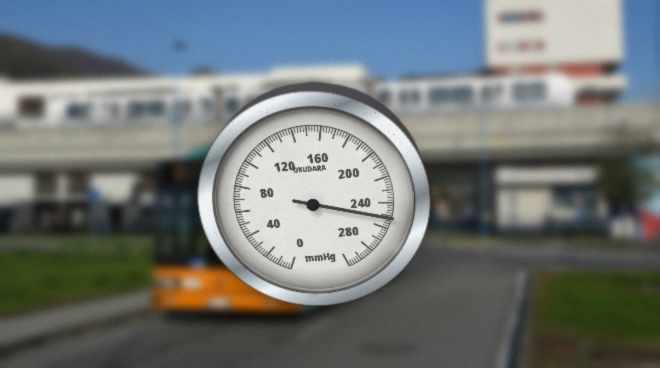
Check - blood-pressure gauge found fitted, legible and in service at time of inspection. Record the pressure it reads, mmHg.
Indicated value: 250 mmHg
